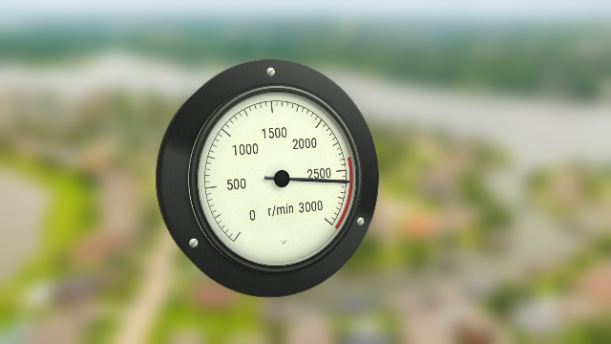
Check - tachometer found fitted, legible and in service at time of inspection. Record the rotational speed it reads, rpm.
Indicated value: 2600 rpm
